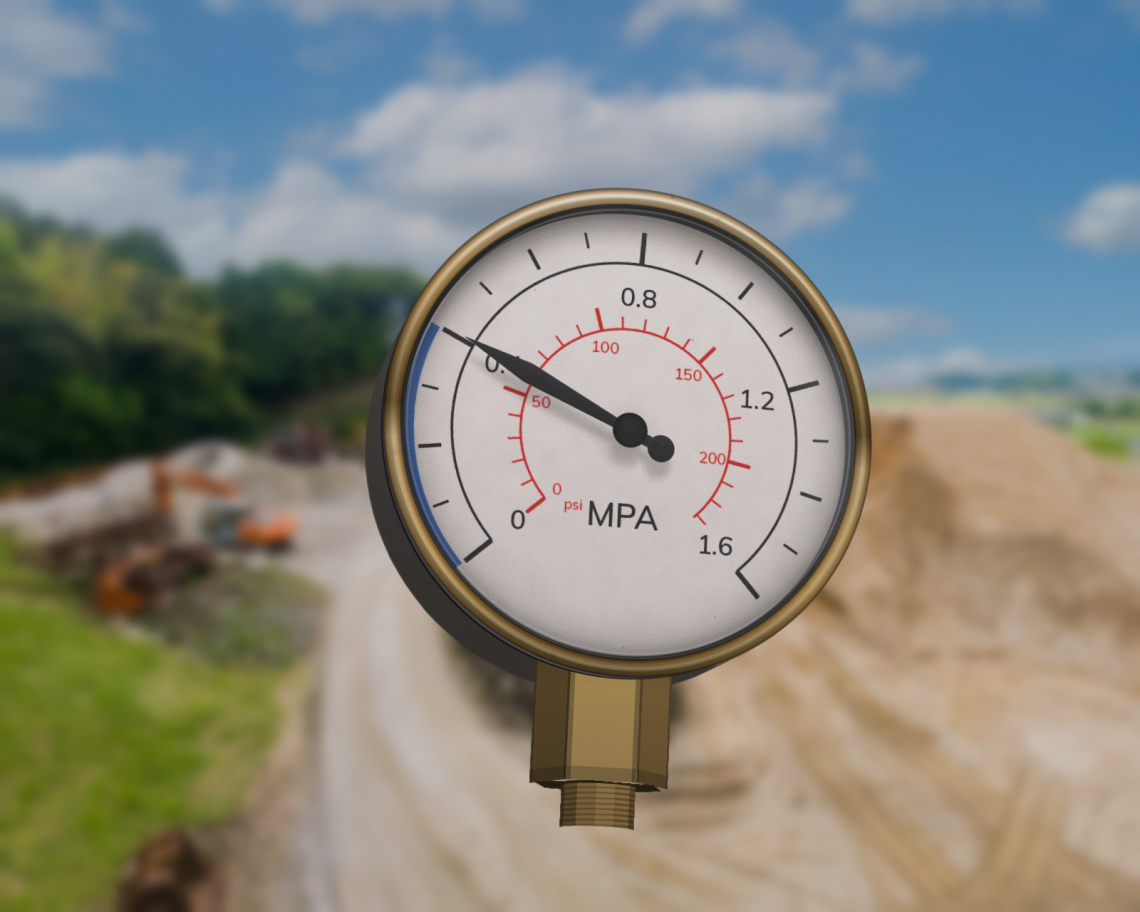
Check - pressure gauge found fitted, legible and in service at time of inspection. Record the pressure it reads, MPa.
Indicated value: 0.4 MPa
